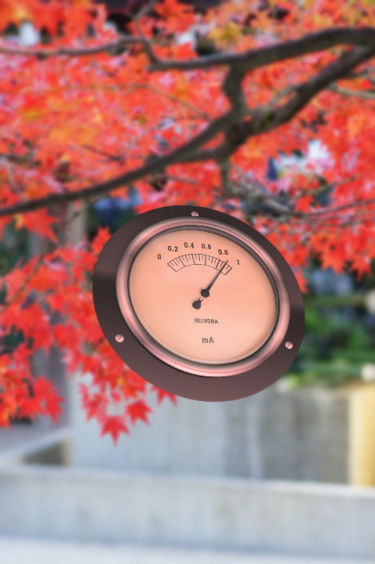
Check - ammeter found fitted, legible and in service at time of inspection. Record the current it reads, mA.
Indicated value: 0.9 mA
